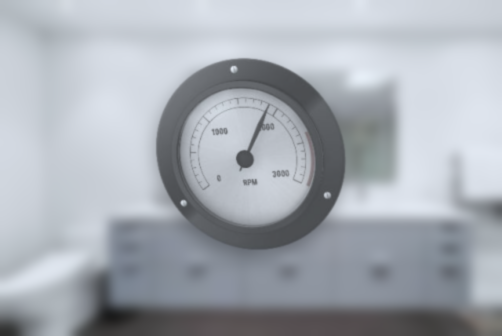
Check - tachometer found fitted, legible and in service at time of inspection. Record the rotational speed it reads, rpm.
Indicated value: 1900 rpm
